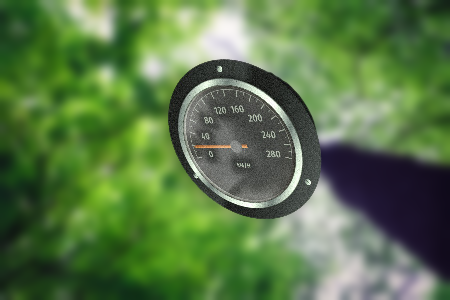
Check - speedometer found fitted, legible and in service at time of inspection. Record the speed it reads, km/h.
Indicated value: 20 km/h
